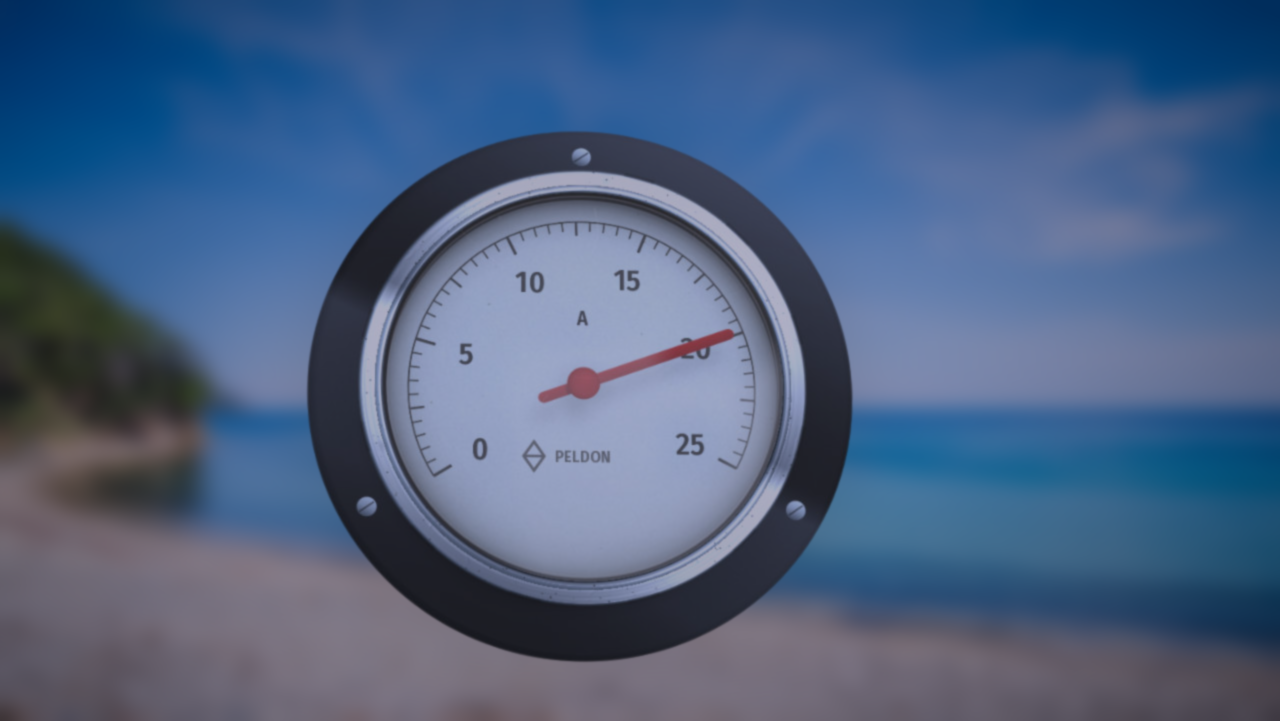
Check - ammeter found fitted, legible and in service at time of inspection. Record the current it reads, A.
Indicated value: 20 A
